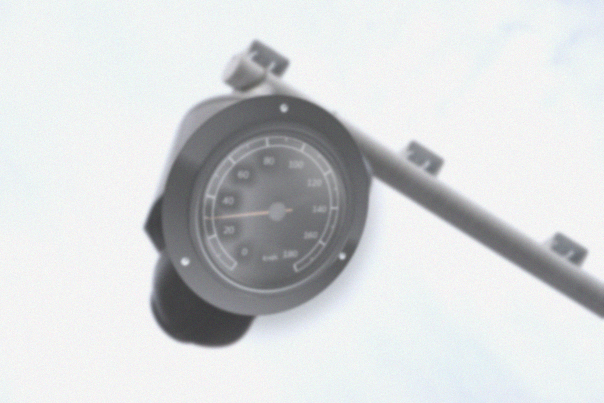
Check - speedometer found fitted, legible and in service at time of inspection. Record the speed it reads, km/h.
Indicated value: 30 km/h
